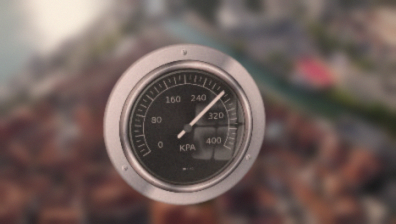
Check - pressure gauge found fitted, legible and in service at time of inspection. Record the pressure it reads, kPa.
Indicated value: 280 kPa
